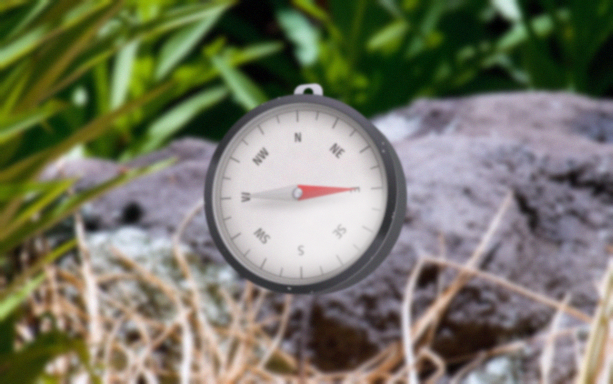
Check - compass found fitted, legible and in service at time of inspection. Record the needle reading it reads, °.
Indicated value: 90 °
